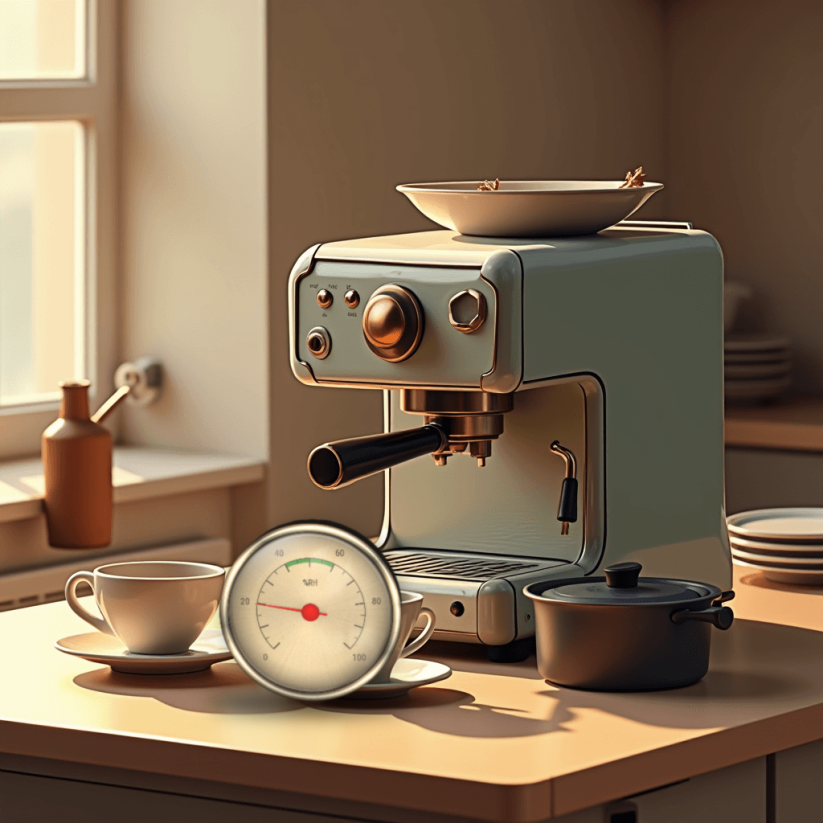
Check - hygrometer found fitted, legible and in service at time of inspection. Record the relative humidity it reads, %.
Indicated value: 20 %
